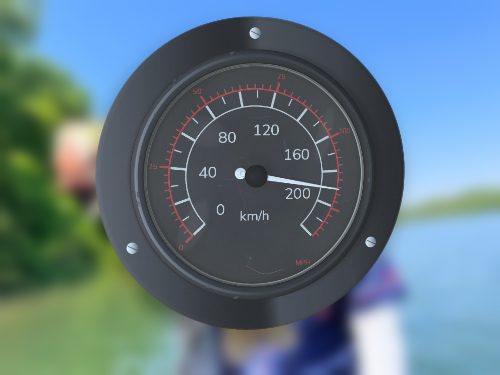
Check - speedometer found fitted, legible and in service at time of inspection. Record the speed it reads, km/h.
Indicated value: 190 km/h
